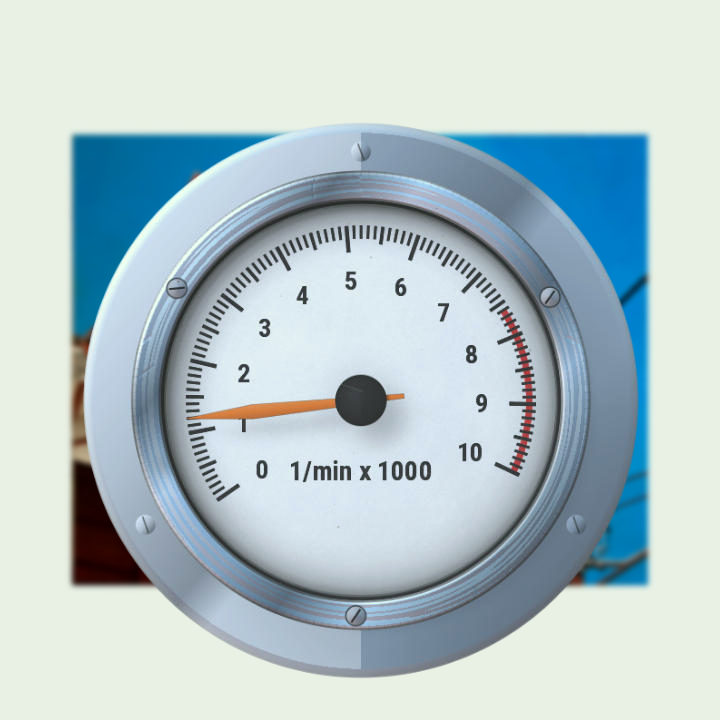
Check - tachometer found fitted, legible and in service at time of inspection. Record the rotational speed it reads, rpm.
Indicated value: 1200 rpm
